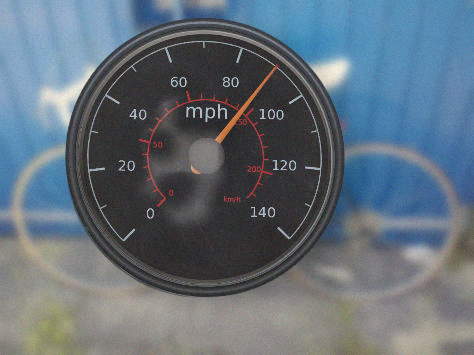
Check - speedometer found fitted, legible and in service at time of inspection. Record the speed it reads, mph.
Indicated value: 90 mph
